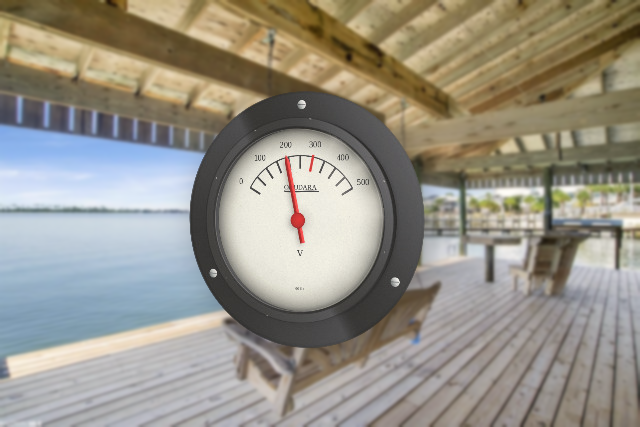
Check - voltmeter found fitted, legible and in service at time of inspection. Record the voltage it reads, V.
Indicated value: 200 V
